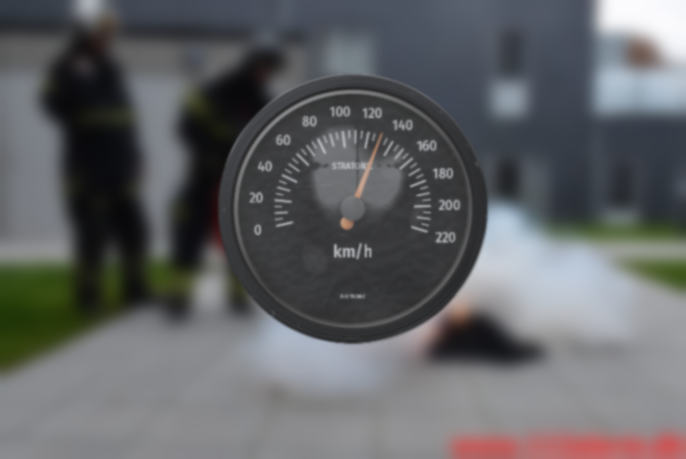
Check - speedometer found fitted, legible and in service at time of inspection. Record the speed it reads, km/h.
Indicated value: 130 km/h
